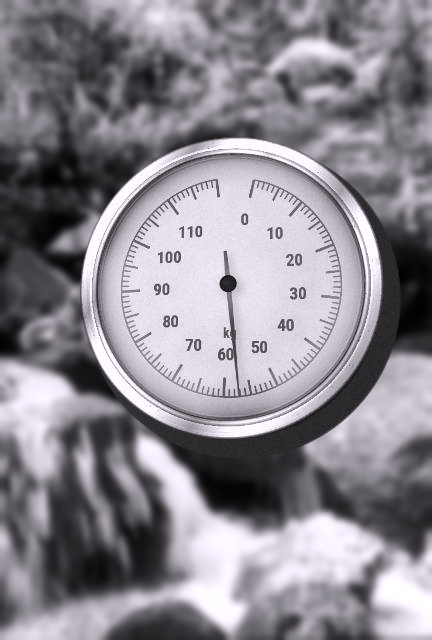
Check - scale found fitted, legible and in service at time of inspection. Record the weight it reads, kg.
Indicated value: 57 kg
